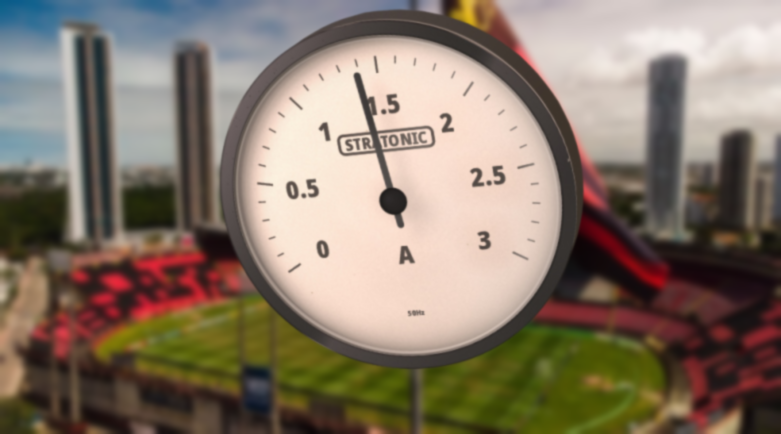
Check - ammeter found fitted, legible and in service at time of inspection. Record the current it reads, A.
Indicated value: 1.4 A
